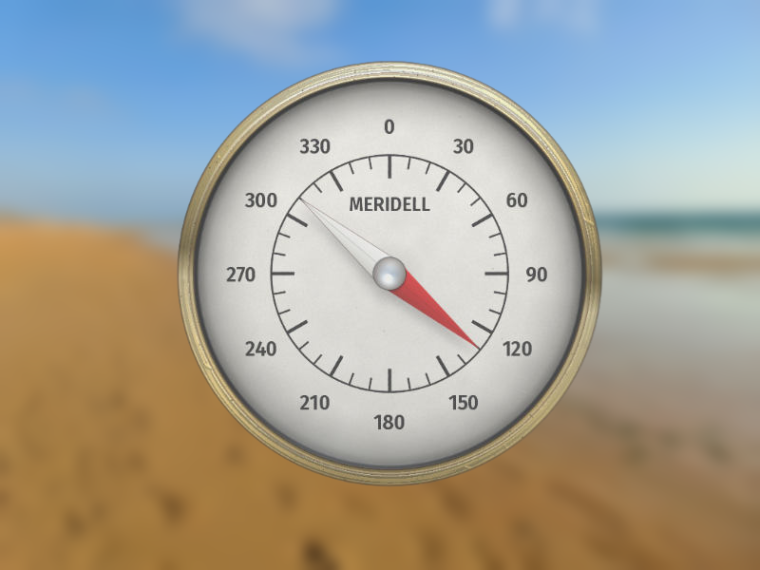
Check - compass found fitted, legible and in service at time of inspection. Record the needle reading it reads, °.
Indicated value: 130 °
